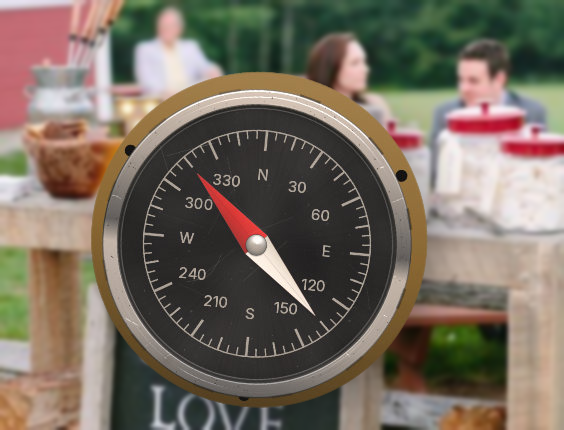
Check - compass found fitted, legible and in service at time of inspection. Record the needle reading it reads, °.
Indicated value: 315 °
